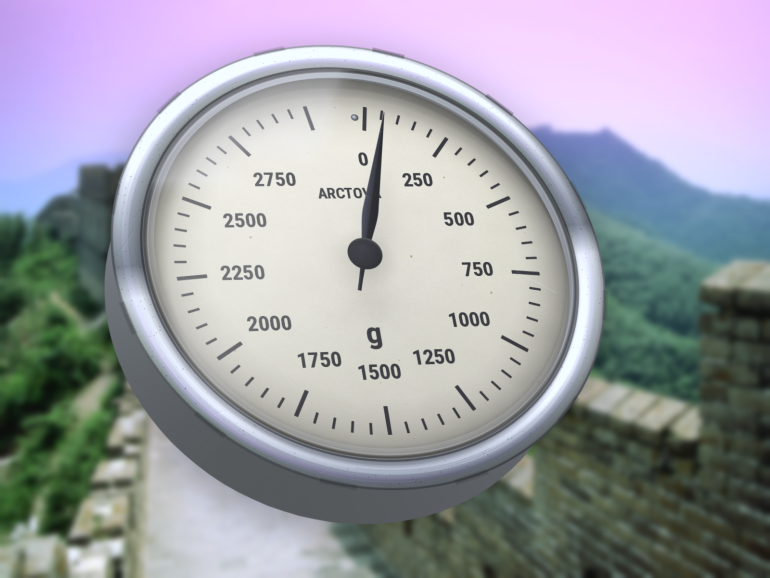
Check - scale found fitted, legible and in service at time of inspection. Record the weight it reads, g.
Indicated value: 50 g
